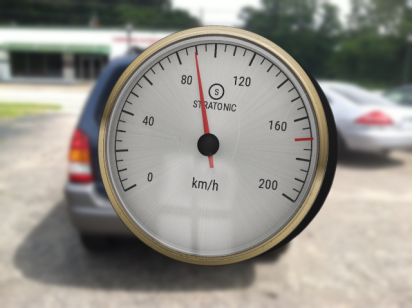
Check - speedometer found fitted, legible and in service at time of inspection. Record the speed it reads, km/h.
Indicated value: 90 km/h
